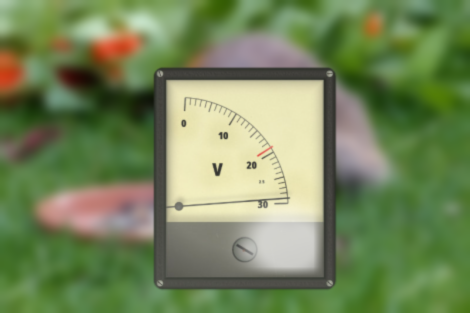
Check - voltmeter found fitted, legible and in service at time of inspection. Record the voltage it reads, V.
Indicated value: 29 V
